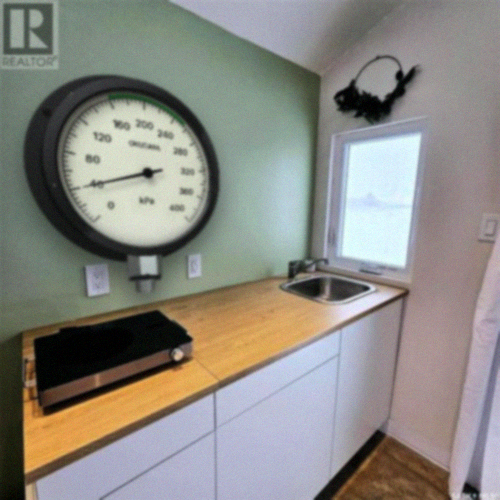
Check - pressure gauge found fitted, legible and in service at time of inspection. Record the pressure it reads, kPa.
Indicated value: 40 kPa
